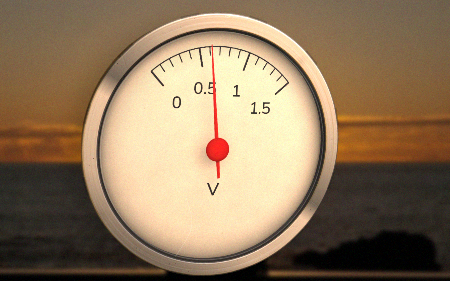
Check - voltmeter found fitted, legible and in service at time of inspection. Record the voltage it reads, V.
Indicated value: 0.6 V
